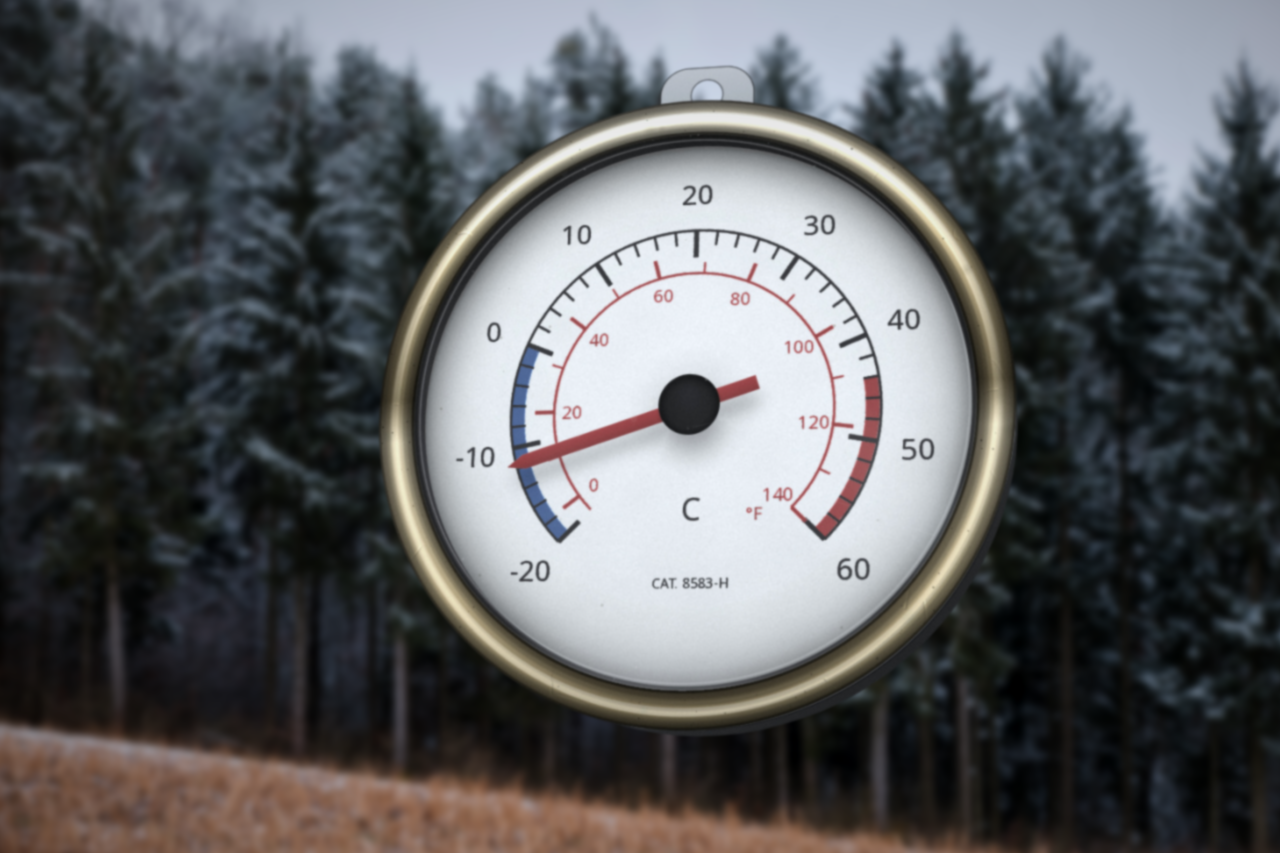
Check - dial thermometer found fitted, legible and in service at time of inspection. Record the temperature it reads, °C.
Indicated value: -12 °C
